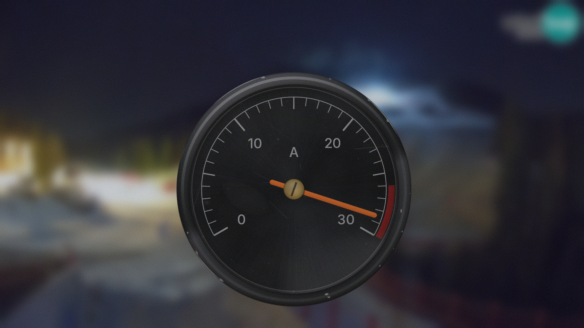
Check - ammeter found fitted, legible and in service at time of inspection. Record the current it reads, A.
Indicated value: 28.5 A
